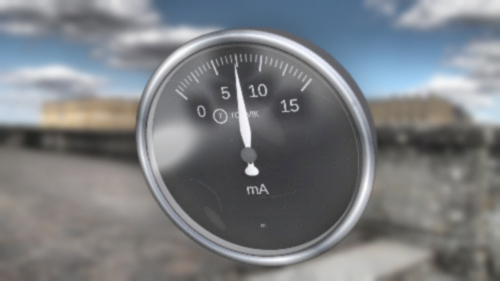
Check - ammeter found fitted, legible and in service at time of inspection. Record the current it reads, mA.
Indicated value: 7.5 mA
